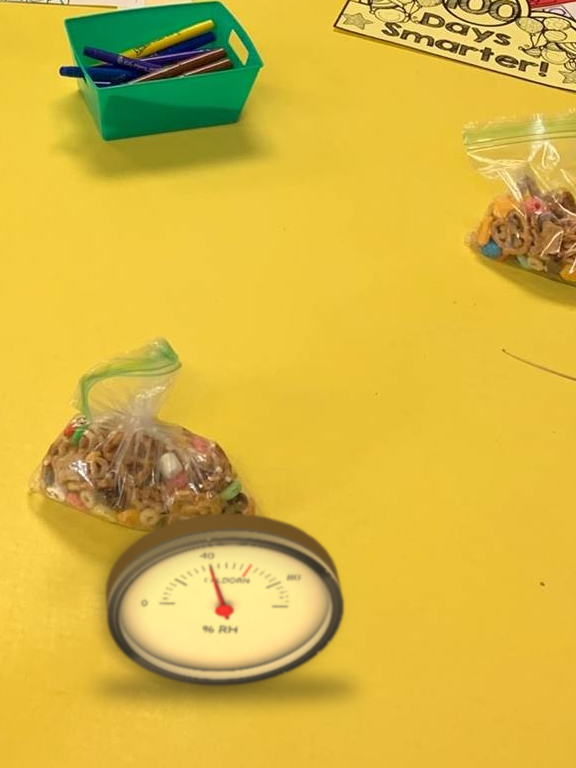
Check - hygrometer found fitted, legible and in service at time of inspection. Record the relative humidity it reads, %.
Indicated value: 40 %
